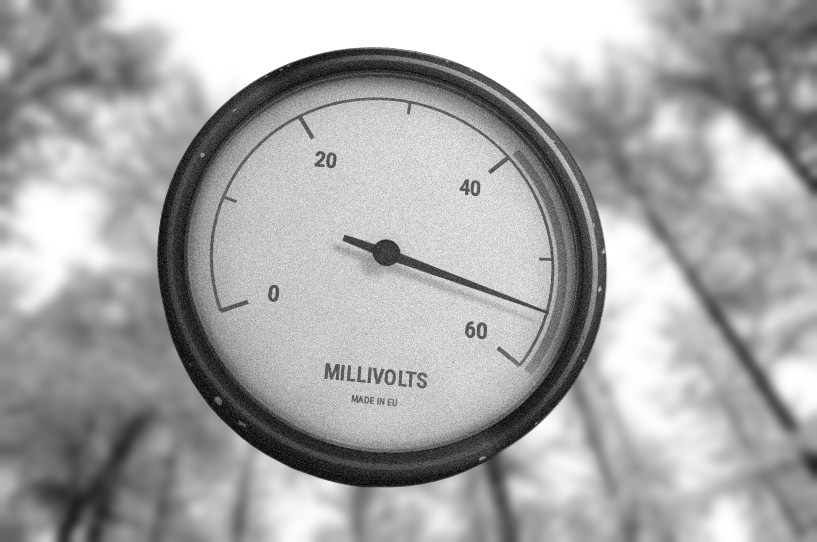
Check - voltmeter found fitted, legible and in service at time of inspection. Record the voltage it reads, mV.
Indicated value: 55 mV
